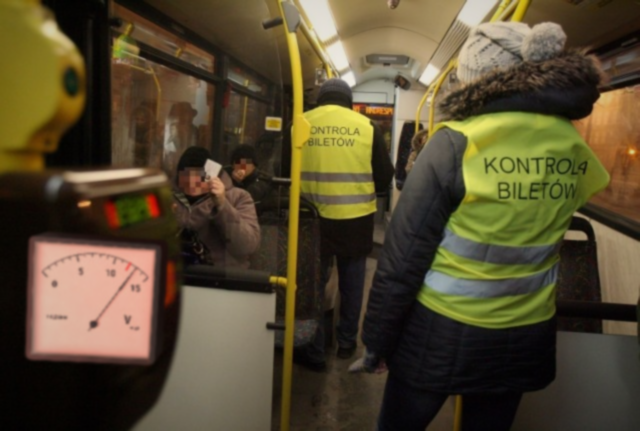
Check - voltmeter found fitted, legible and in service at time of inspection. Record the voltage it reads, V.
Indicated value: 13 V
